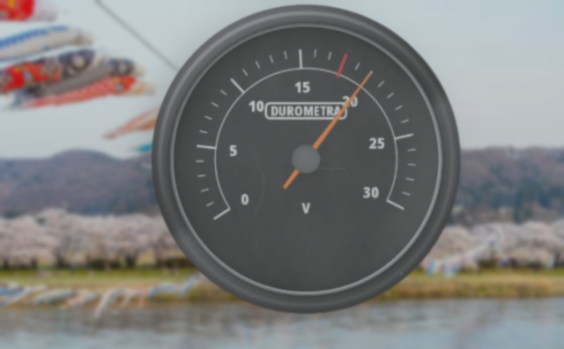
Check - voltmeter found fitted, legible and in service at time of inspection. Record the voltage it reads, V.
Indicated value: 20 V
